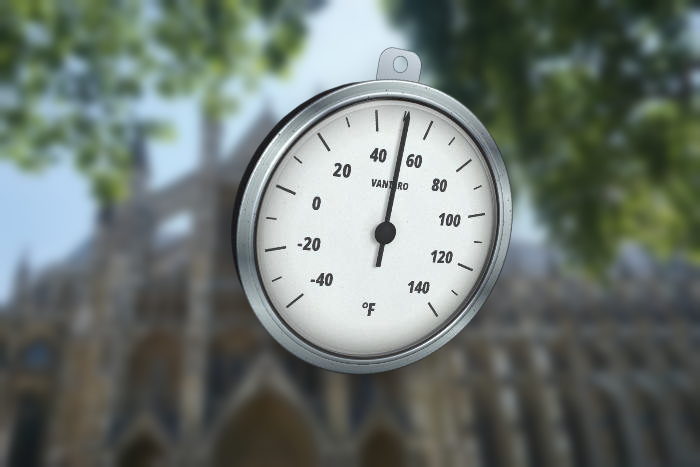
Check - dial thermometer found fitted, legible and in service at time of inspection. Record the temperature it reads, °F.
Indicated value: 50 °F
